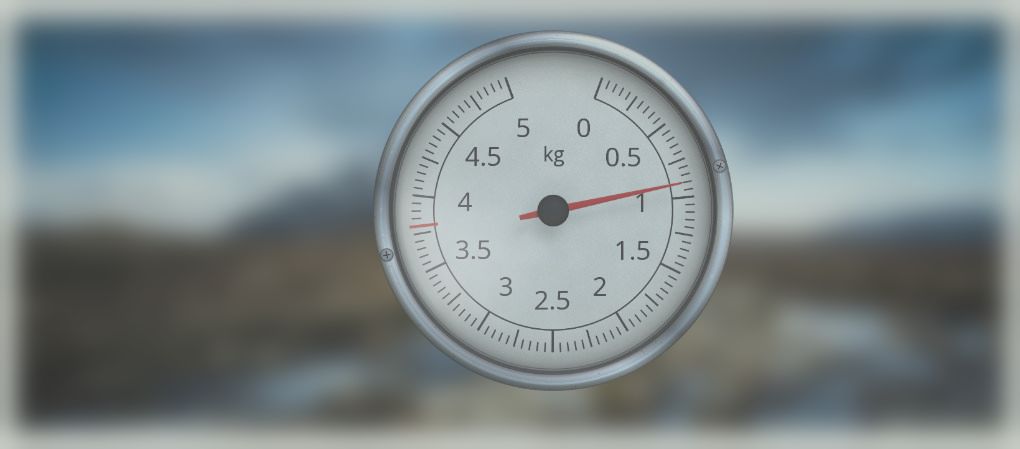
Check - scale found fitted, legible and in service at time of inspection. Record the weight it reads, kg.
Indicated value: 0.9 kg
